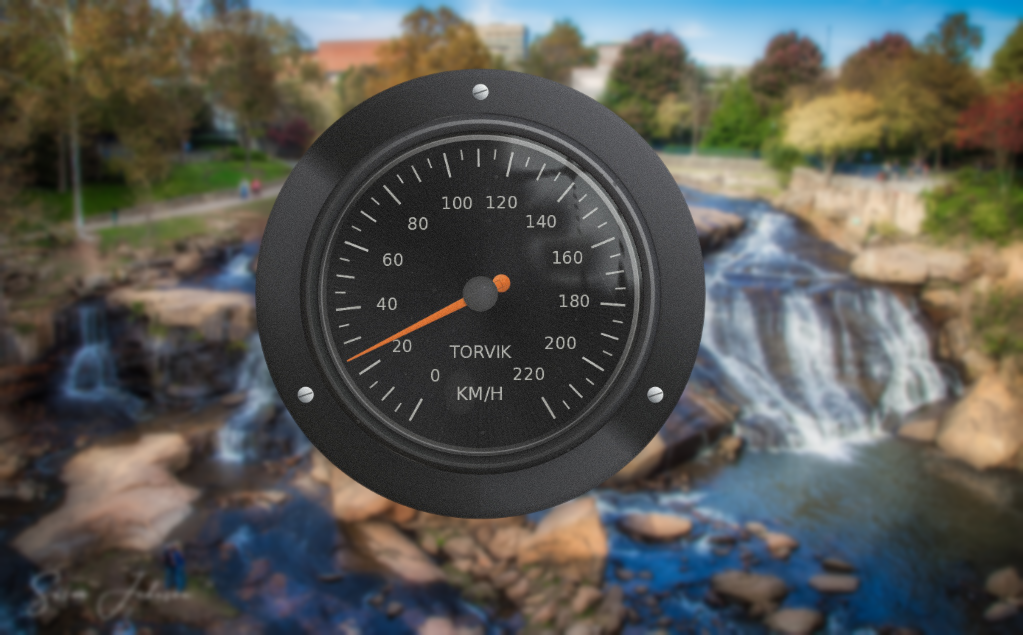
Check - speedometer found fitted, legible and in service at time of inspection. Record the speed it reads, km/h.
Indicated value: 25 km/h
